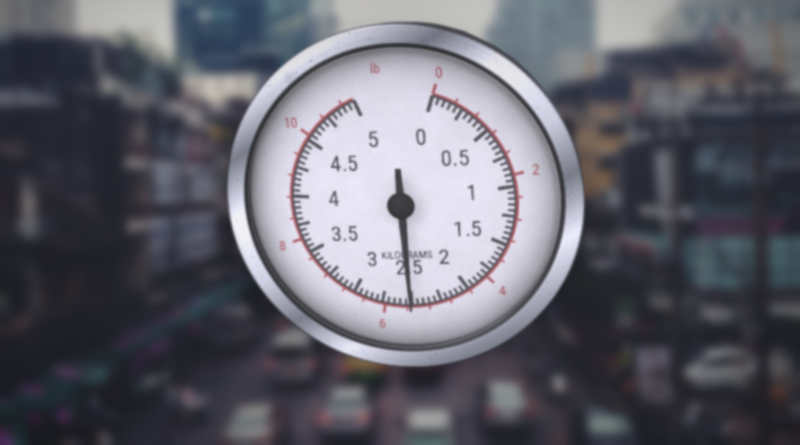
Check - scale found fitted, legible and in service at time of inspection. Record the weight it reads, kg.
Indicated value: 2.5 kg
